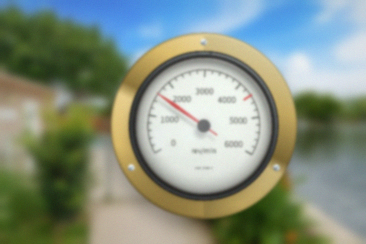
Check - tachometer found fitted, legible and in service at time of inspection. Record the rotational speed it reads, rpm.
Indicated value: 1600 rpm
